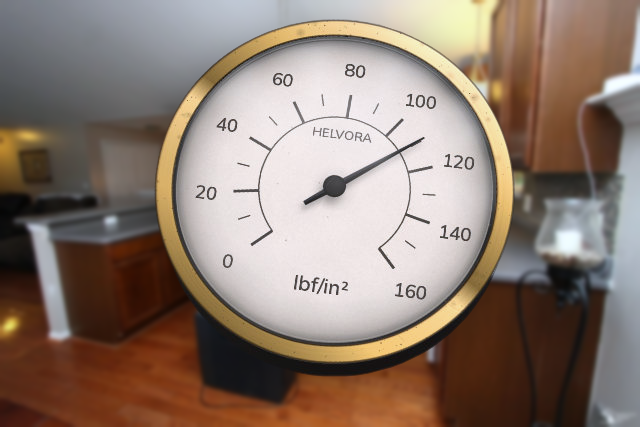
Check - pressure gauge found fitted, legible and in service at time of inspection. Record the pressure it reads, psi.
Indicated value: 110 psi
